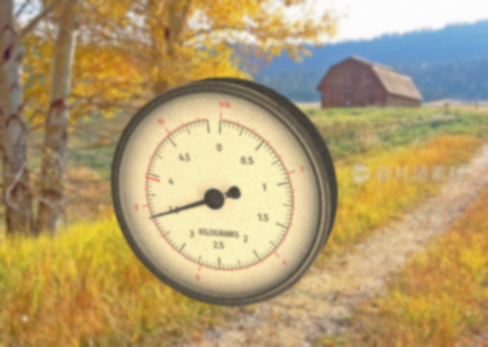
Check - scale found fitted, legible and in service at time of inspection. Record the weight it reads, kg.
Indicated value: 3.5 kg
